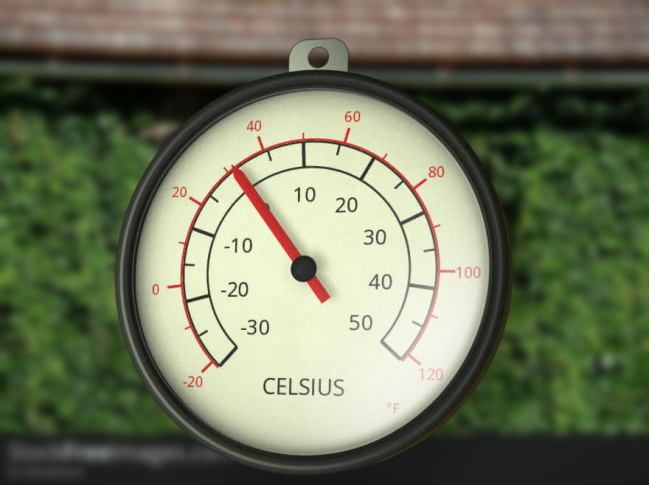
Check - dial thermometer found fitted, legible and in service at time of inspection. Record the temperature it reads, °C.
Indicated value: 0 °C
